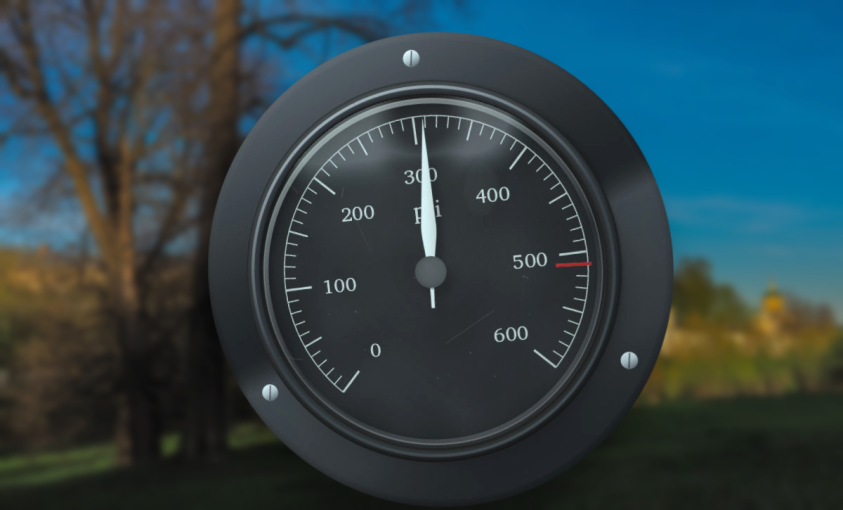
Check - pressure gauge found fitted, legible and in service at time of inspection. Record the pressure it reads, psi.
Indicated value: 310 psi
